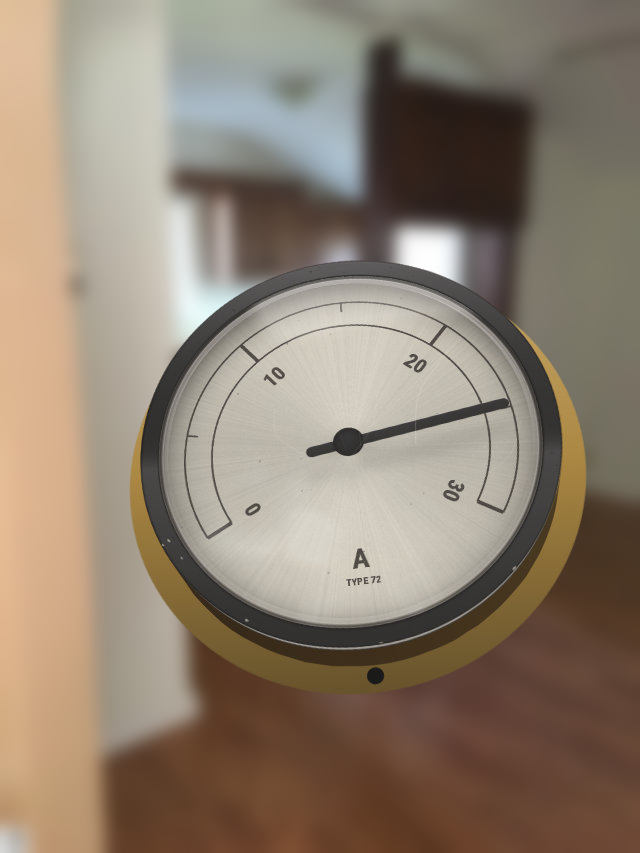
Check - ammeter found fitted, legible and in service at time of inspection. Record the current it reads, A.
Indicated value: 25 A
